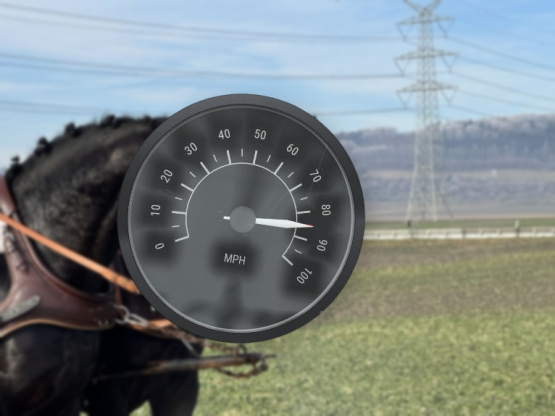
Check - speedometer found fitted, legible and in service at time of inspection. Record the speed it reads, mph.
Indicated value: 85 mph
